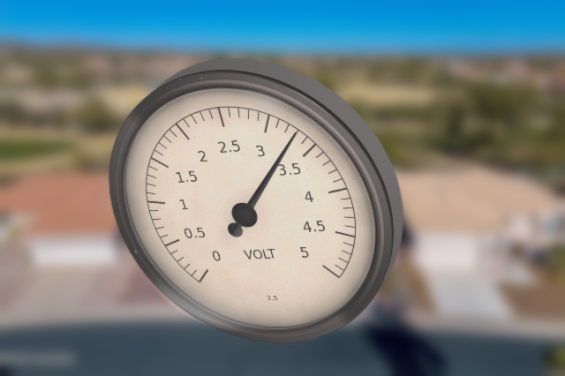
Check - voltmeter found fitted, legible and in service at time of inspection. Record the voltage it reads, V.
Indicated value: 3.3 V
